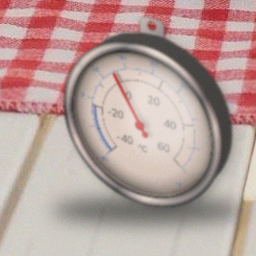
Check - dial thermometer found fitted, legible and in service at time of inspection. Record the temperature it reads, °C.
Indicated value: 0 °C
